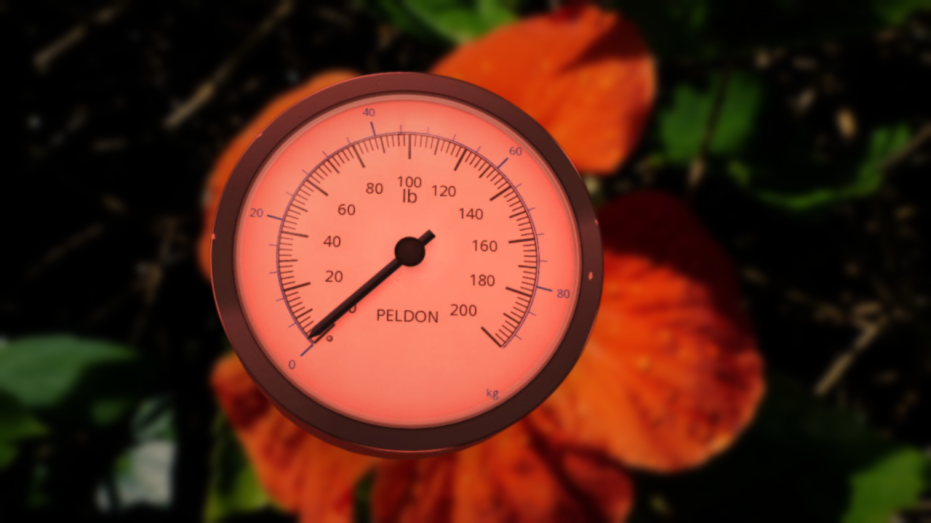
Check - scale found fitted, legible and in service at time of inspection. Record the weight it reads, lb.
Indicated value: 2 lb
